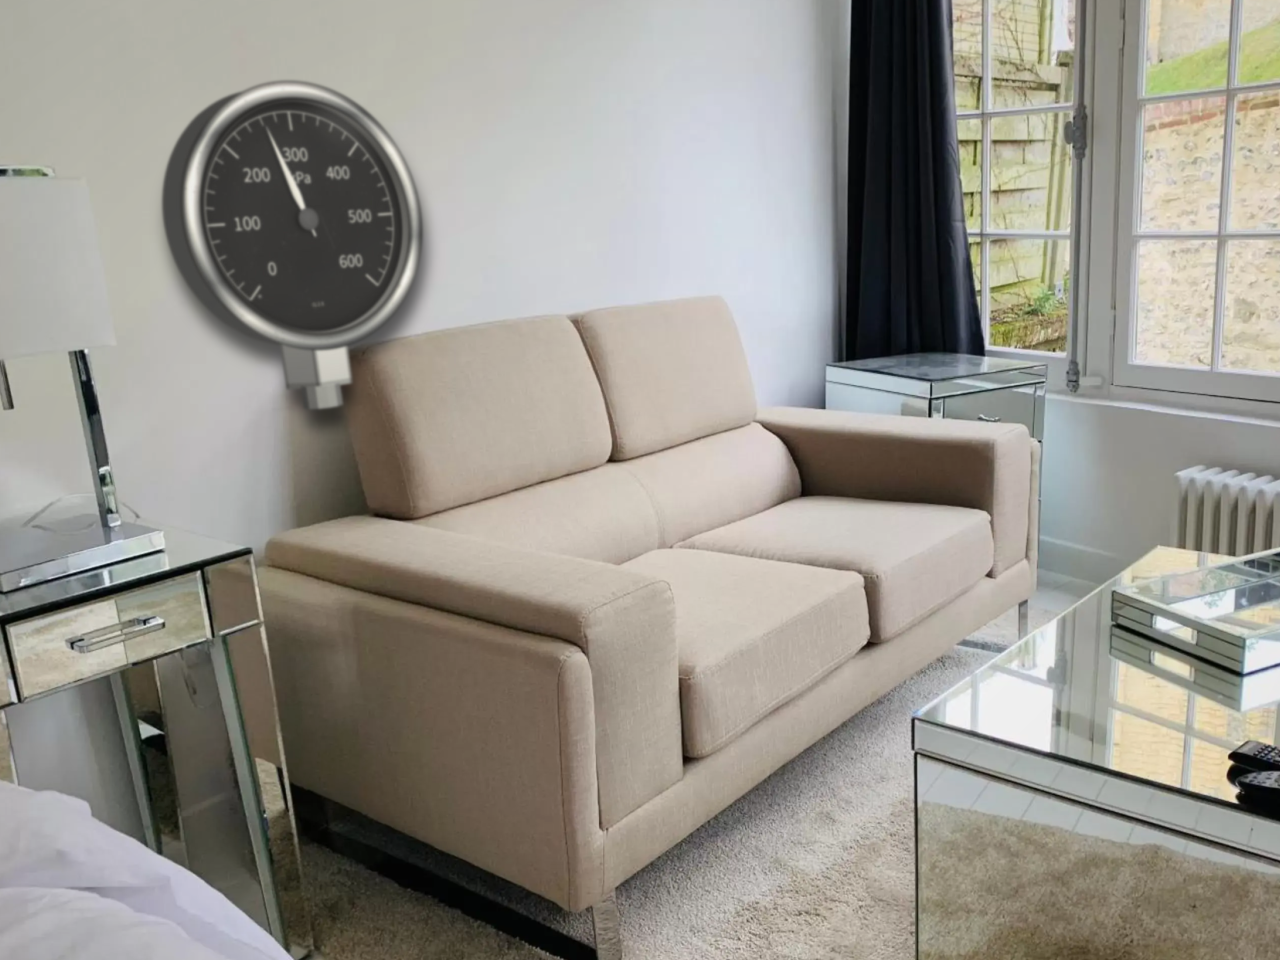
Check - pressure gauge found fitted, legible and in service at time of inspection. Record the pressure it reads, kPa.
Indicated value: 260 kPa
